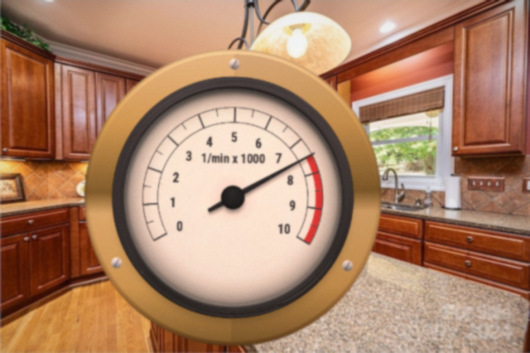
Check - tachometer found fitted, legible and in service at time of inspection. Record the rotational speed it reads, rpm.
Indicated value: 7500 rpm
